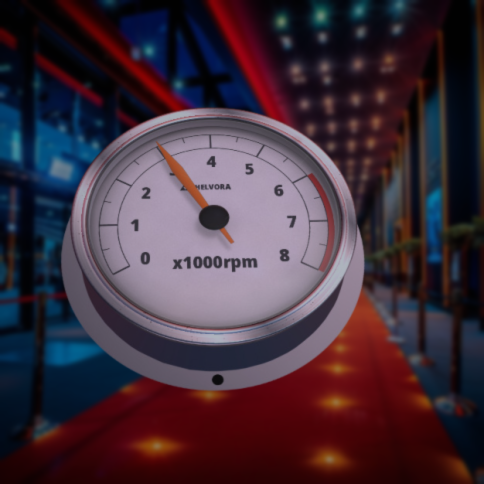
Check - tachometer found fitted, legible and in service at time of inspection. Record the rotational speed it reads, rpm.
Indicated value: 3000 rpm
